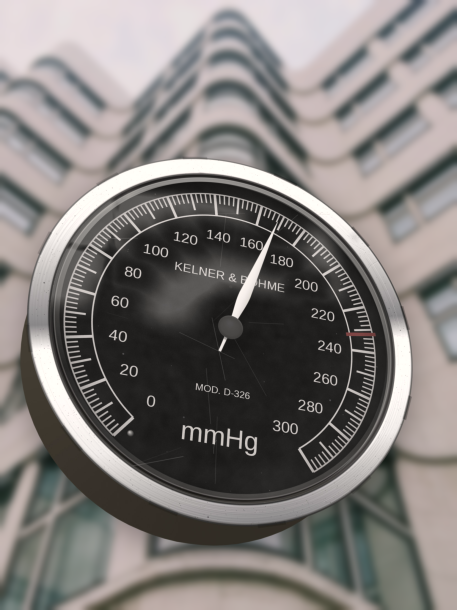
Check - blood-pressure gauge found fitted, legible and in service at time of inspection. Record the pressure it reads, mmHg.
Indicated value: 168 mmHg
